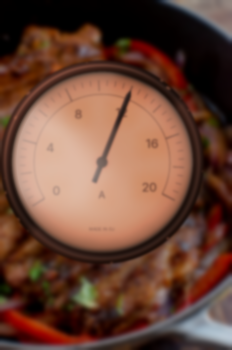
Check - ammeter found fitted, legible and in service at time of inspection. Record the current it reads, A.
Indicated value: 12 A
